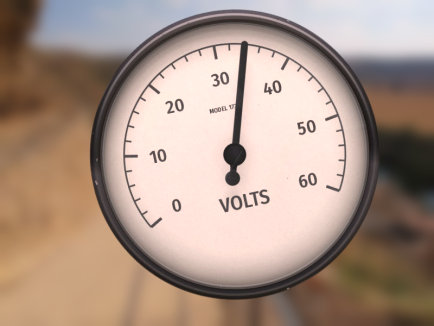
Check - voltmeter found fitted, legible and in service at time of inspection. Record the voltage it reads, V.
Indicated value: 34 V
